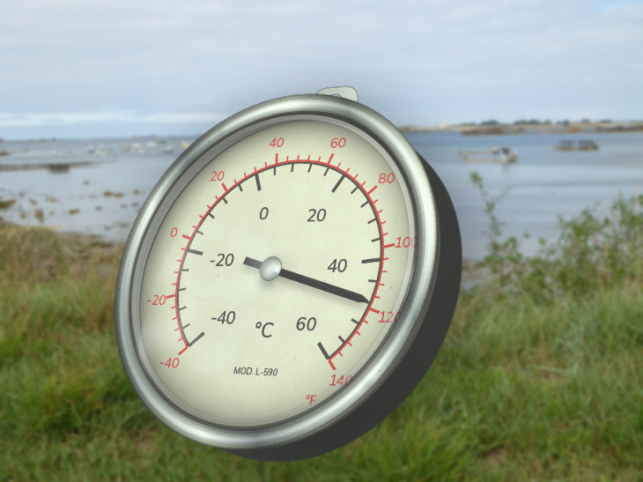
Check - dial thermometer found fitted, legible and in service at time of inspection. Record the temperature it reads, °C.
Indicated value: 48 °C
